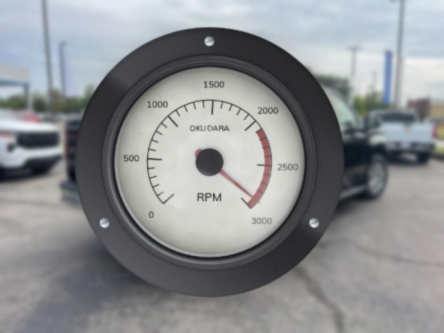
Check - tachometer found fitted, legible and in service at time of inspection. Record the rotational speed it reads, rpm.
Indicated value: 2900 rpm
